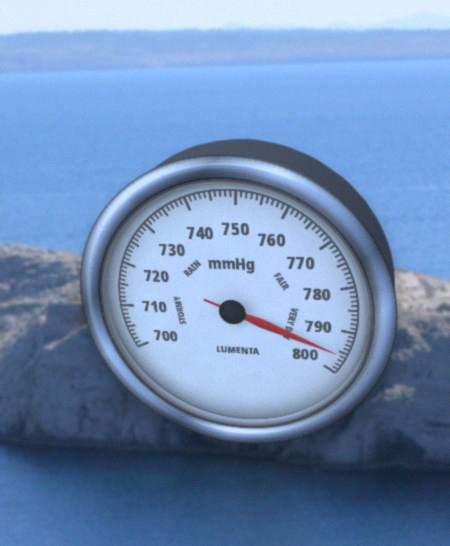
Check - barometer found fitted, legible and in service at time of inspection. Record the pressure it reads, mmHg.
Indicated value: 795 mmHg
